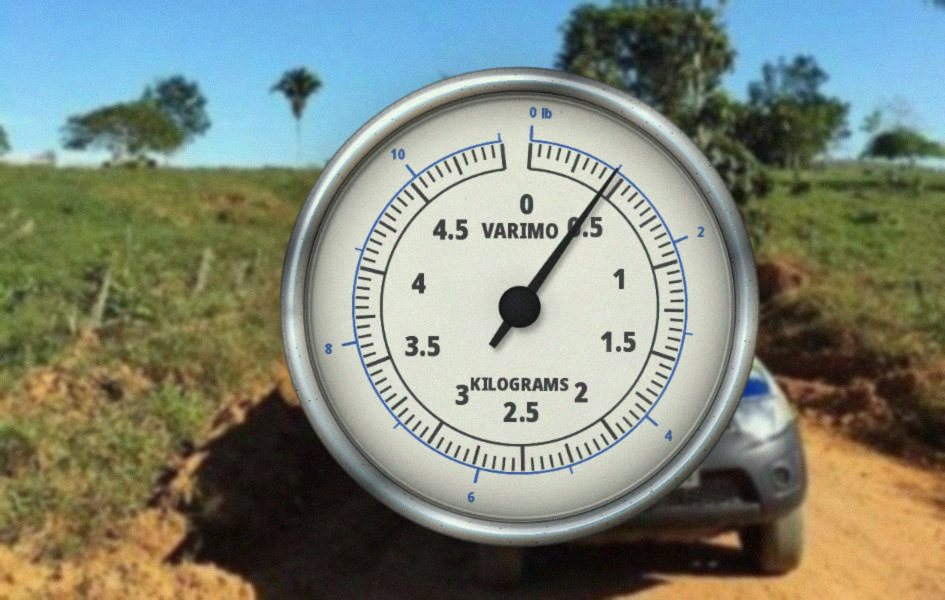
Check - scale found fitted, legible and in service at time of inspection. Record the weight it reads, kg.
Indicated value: 0.45 kg
